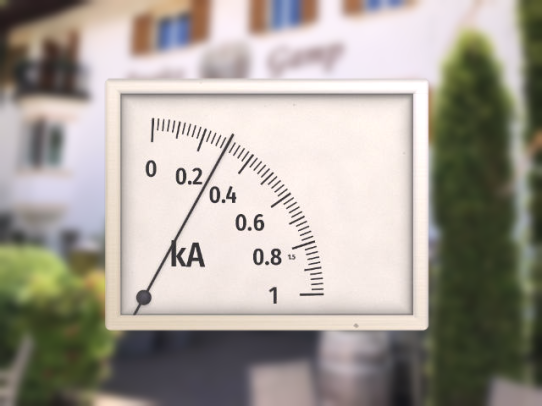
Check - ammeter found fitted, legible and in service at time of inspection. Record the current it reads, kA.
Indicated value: 0.3 kA
